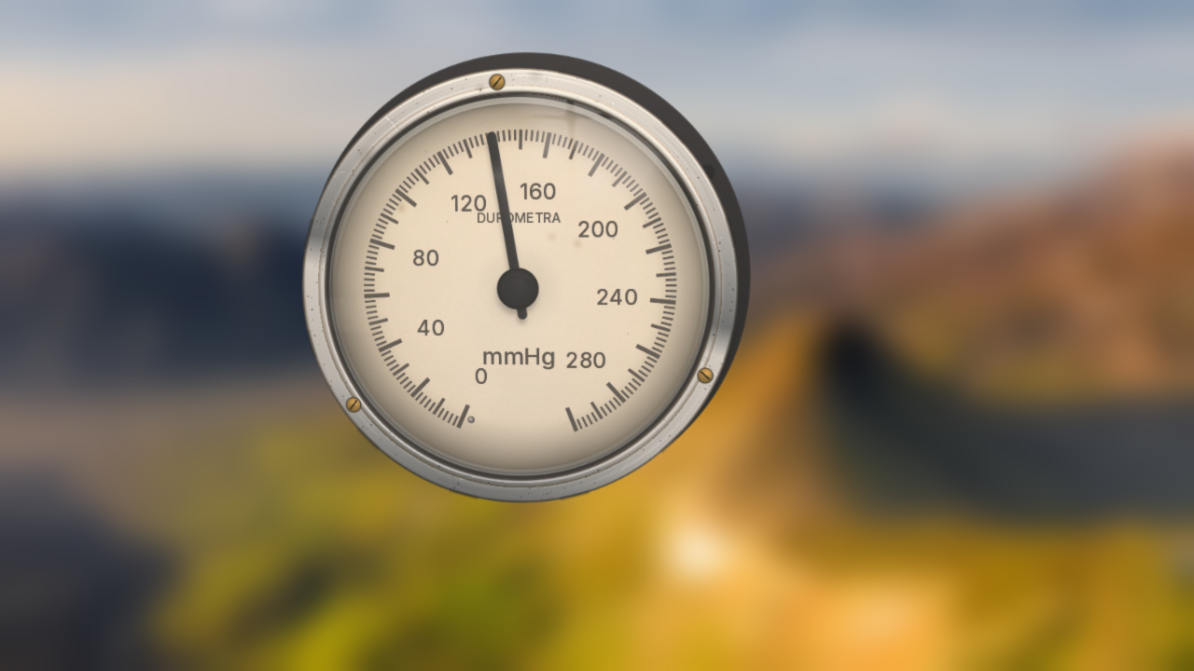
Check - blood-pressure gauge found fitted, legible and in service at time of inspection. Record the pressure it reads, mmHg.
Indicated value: 140 mmHg
